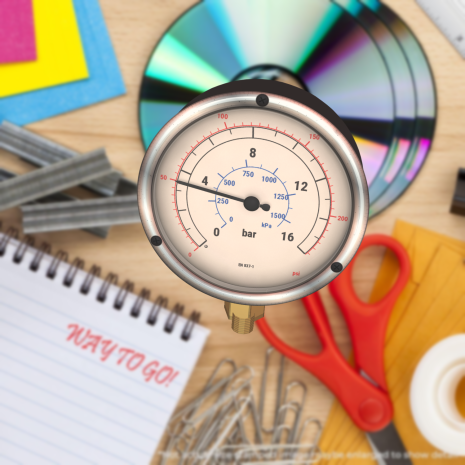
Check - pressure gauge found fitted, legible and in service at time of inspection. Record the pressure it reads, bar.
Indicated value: 3.5 bar
